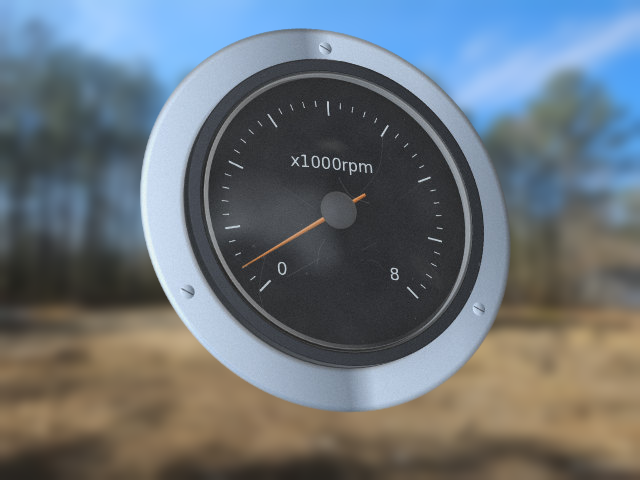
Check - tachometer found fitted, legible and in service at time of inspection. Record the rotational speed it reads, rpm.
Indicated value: 400 rpm
